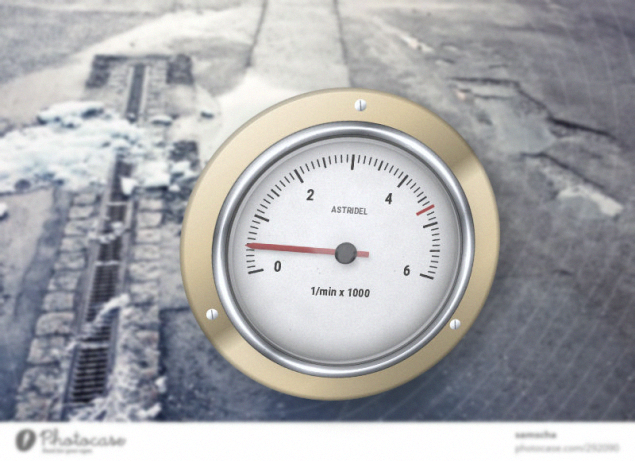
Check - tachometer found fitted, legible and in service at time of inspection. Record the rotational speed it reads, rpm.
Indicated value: 500 rpm
